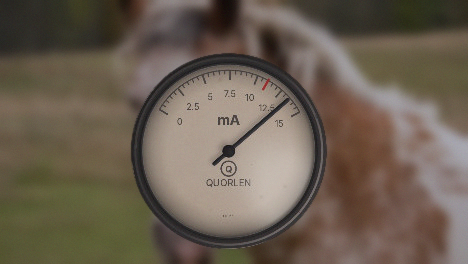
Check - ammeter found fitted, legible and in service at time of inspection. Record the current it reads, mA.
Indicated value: 13.5 mA
